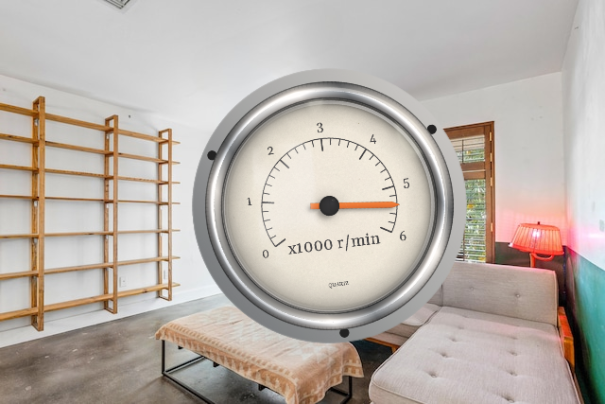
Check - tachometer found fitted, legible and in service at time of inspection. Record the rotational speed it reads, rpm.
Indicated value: 5400 rpm
